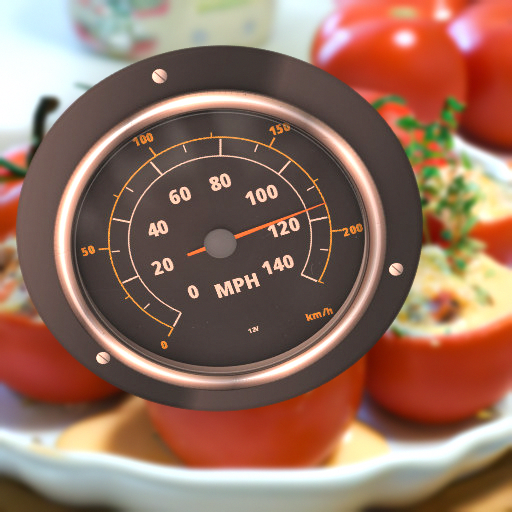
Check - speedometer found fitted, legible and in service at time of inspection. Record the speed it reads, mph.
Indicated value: 115 mph
